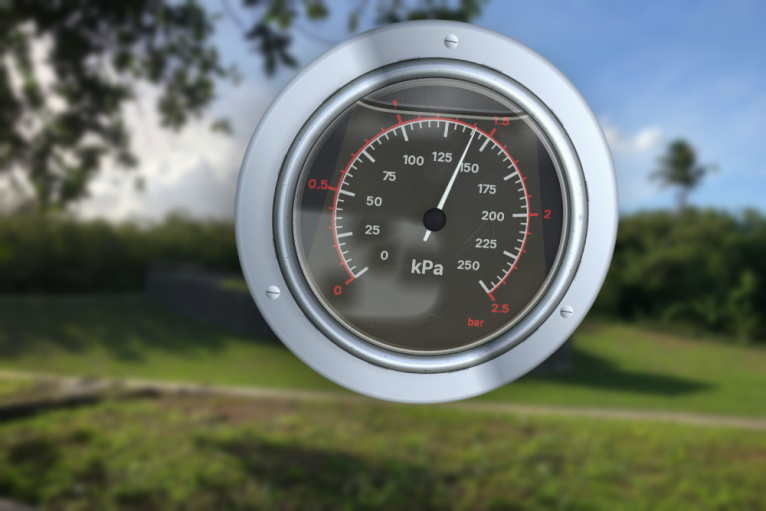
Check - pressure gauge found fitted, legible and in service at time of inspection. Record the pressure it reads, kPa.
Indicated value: 140 kPa
